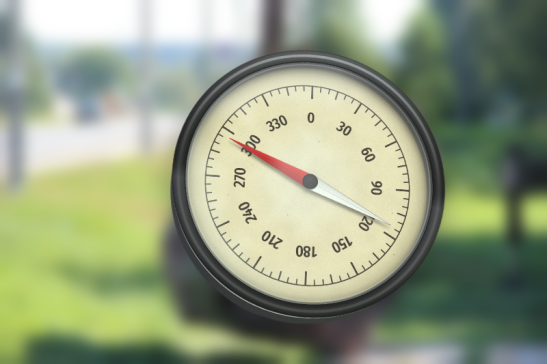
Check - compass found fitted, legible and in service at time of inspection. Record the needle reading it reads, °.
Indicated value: 295 °
